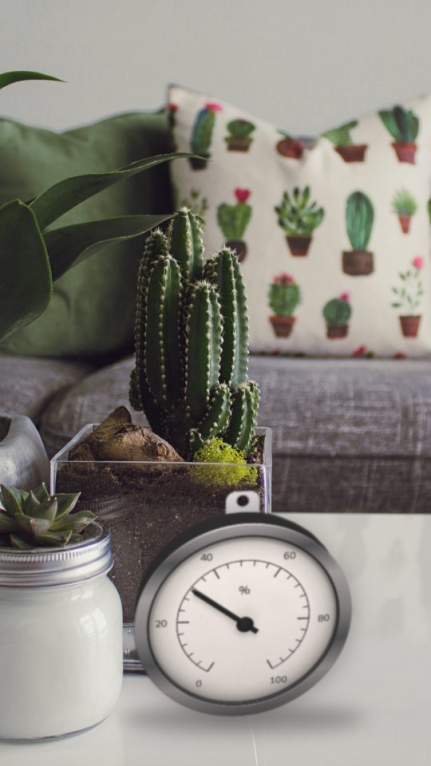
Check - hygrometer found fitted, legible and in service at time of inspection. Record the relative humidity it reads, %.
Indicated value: 32 %
